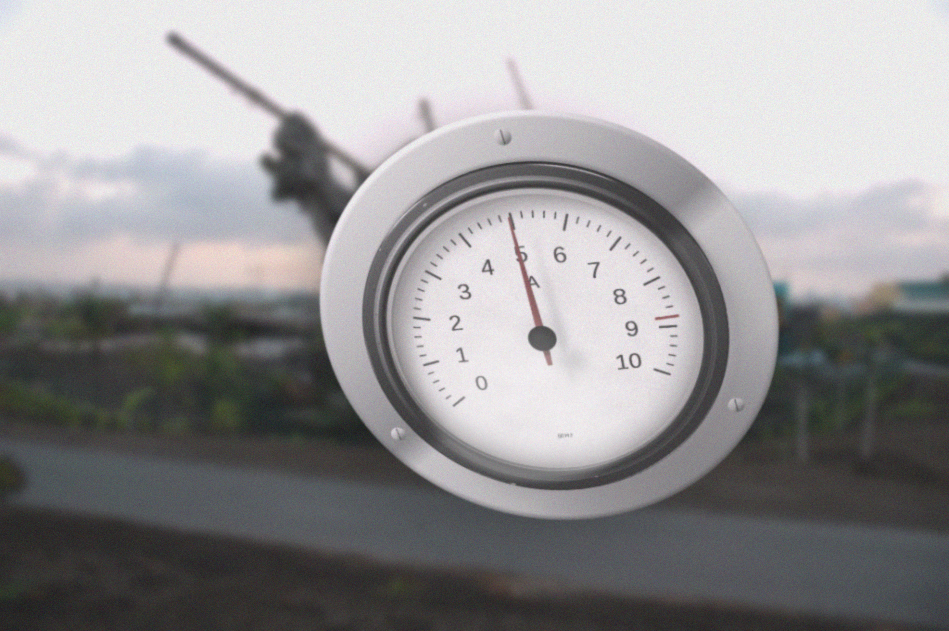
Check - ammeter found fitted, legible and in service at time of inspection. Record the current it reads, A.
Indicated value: 5 A
